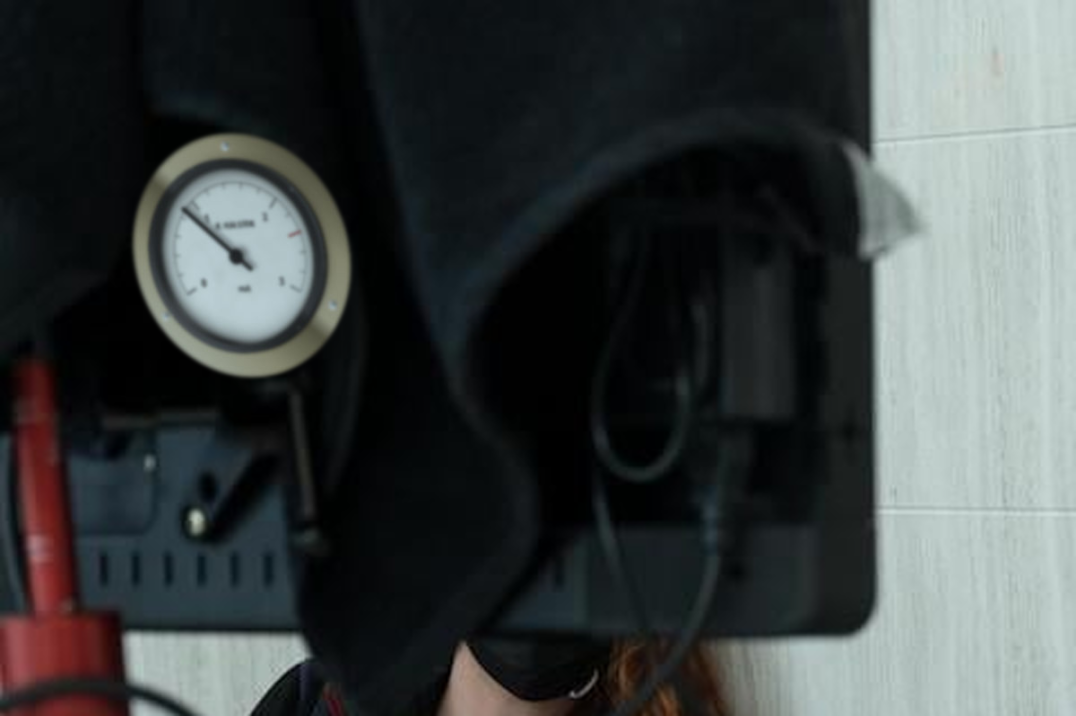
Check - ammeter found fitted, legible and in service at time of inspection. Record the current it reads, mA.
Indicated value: 0.9 mA
